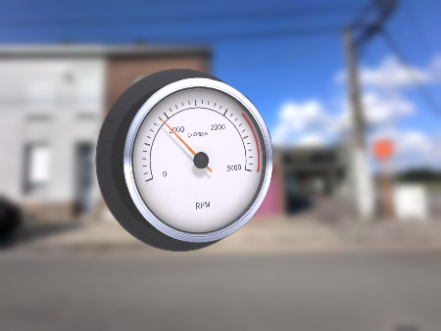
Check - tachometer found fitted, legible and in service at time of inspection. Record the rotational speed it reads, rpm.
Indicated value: 900 rpm
